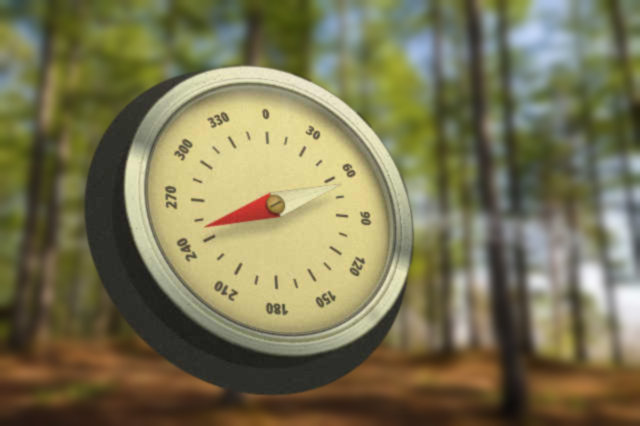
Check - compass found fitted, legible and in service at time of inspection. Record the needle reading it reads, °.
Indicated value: 247.5 °
